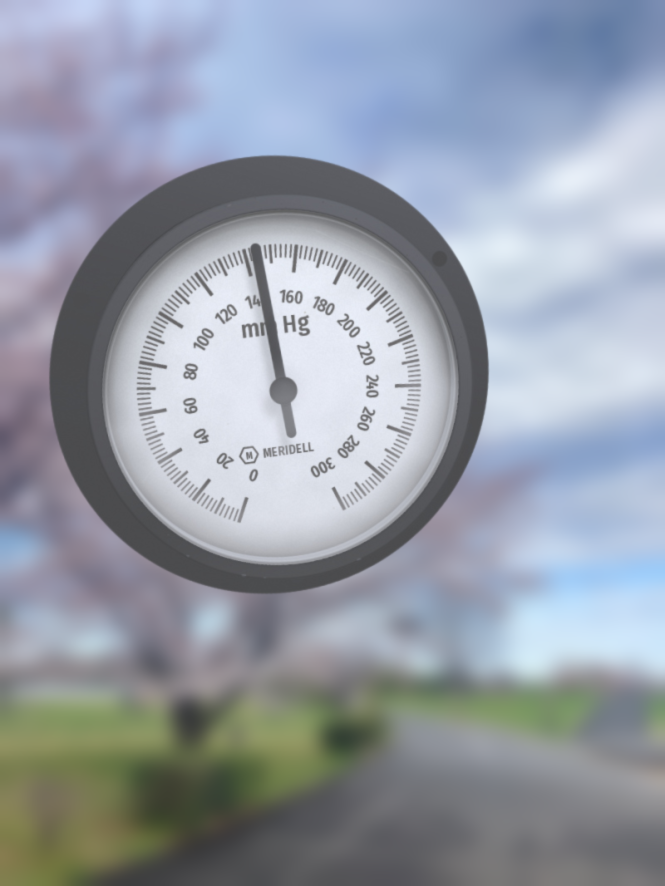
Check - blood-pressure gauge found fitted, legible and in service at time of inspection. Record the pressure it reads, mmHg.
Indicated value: 144 mmHg
